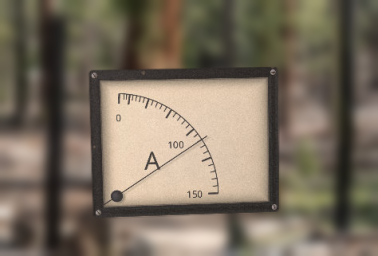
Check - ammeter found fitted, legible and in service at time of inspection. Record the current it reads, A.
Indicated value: 110 A
